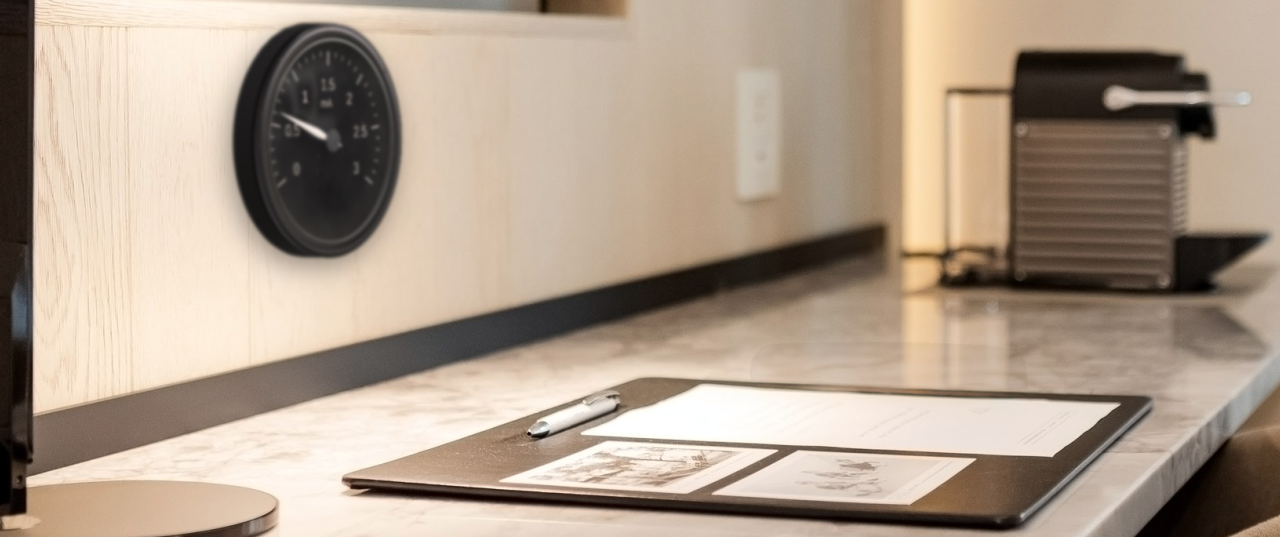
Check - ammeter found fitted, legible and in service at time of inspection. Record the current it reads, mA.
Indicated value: 0.6 mA
